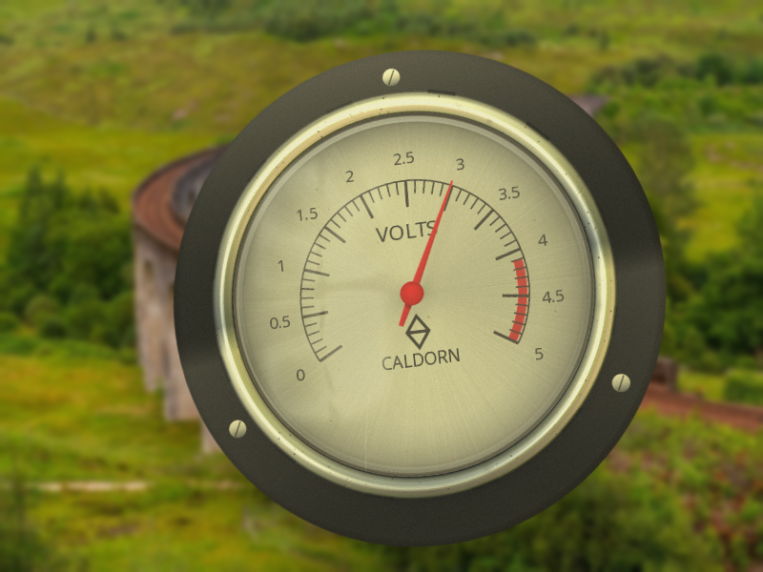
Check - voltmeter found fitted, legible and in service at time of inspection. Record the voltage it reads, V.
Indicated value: 3 V
